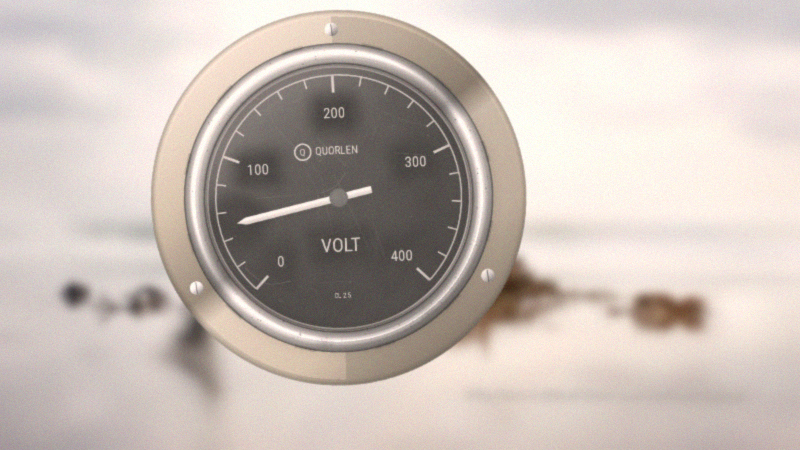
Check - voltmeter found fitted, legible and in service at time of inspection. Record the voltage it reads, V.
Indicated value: 50 V
